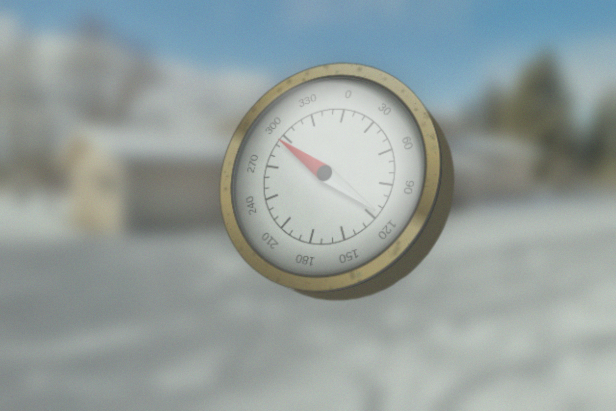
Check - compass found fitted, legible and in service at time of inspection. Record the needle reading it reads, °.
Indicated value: 295 °
